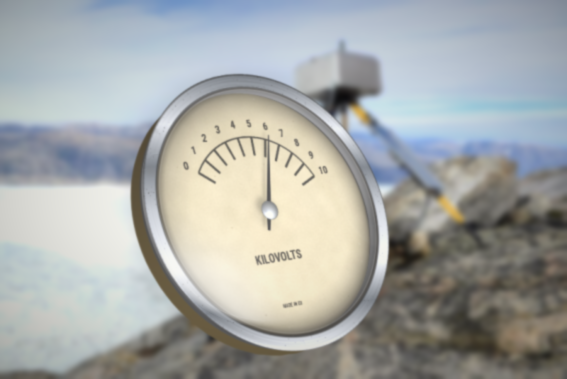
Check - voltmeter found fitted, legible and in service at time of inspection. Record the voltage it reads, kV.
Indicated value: 6 kV
